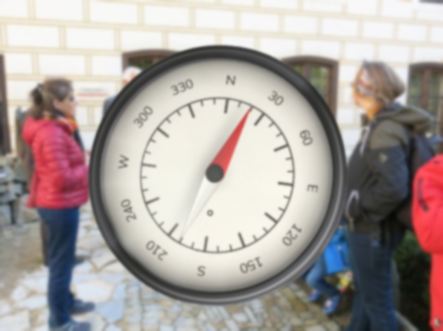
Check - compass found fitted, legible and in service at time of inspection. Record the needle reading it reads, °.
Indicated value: 20 °
